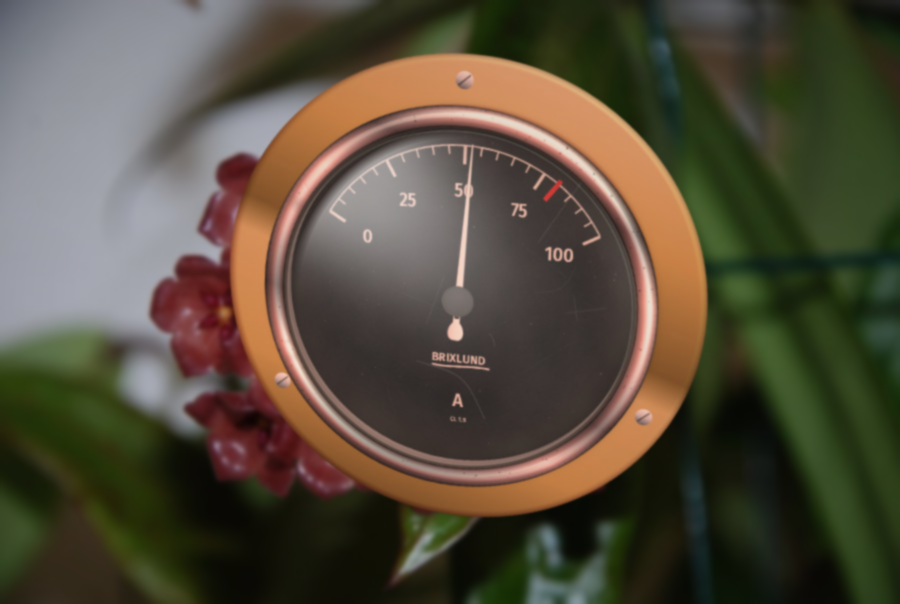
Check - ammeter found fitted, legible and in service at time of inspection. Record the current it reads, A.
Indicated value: 52.5 A
